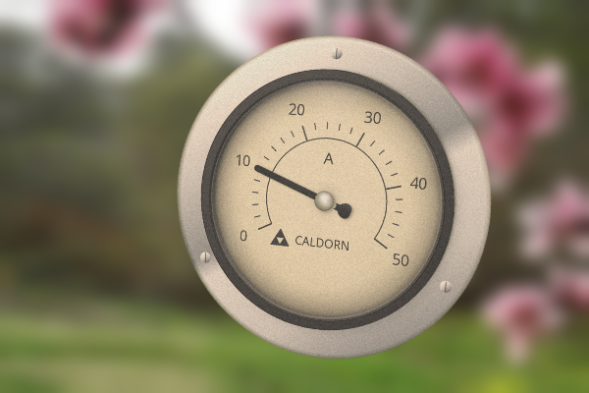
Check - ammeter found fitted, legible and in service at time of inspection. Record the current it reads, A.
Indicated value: 10 A
